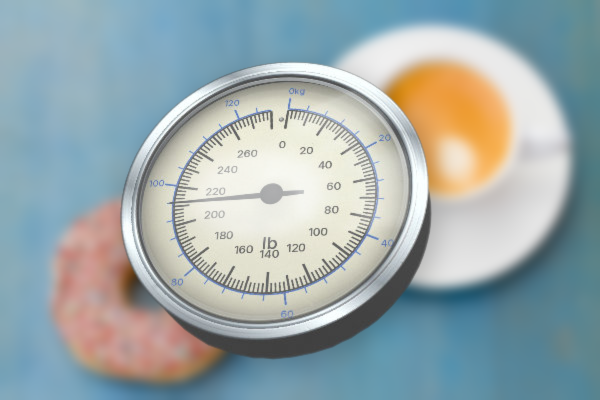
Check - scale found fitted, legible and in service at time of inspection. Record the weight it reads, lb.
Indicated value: 210 lb
